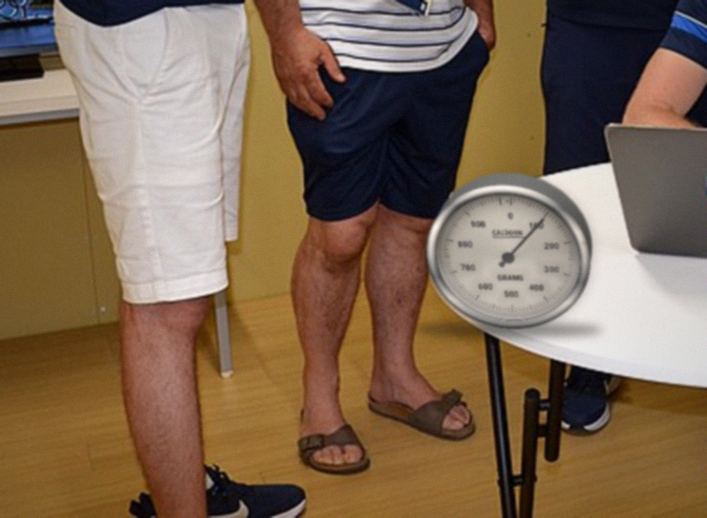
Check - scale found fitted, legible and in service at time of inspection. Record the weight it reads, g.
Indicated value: 100 g
